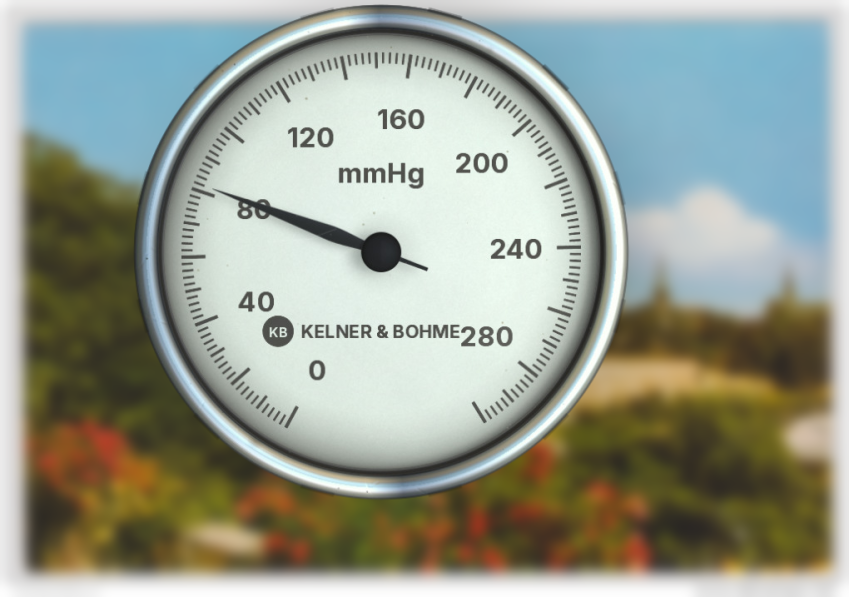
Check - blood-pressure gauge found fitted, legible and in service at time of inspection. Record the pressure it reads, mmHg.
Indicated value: 82 mmHg
